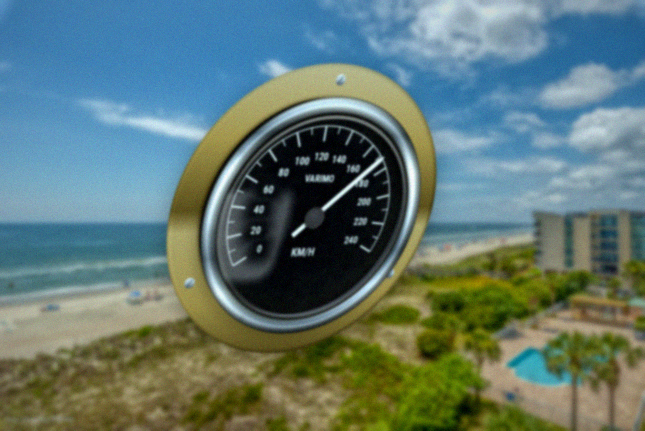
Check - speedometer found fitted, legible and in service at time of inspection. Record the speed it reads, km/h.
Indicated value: 170 km/h
